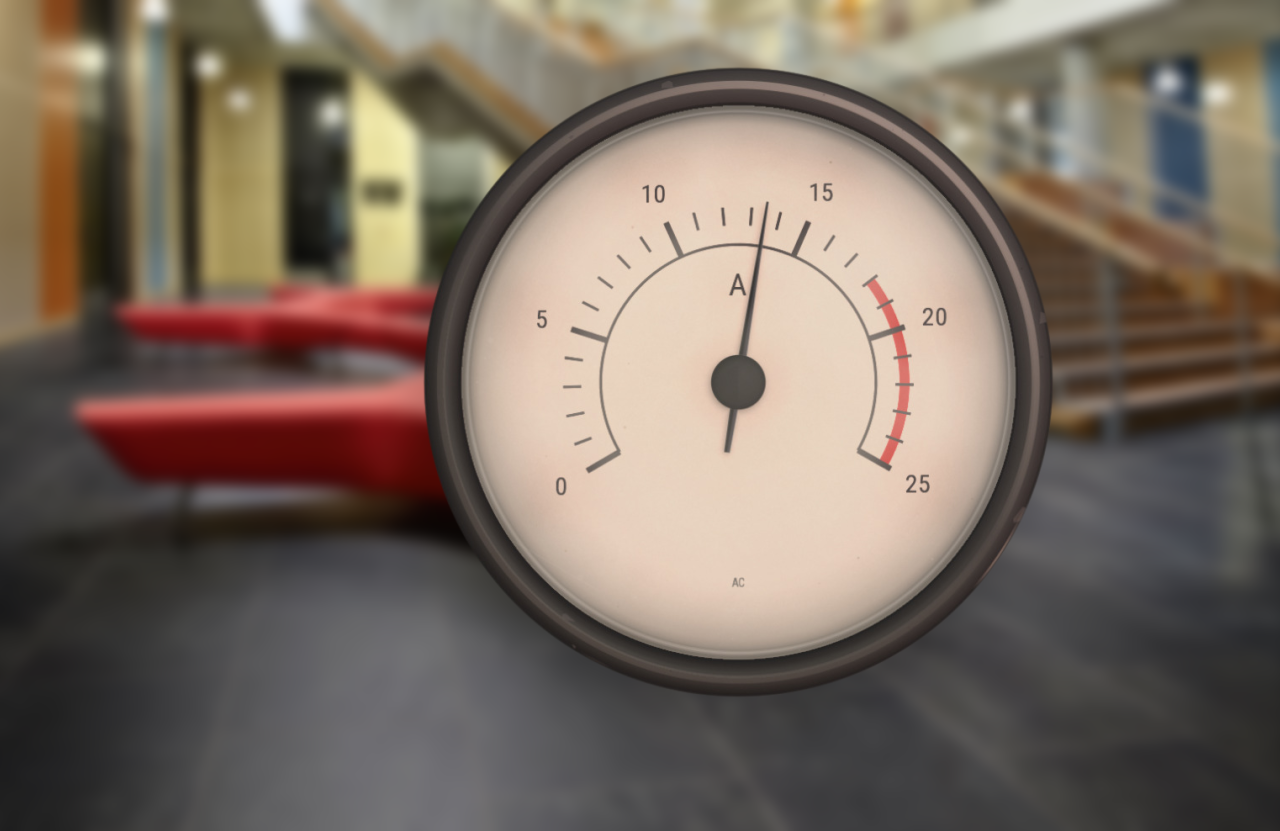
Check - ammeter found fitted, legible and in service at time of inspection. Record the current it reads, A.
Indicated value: 13.5 A
